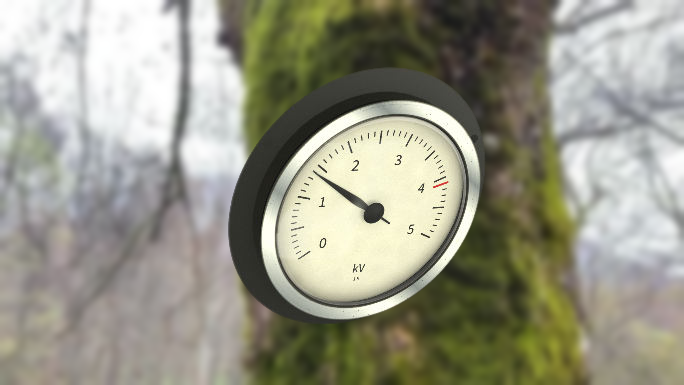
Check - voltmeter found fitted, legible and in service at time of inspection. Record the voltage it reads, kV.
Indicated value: 1.4 kV
